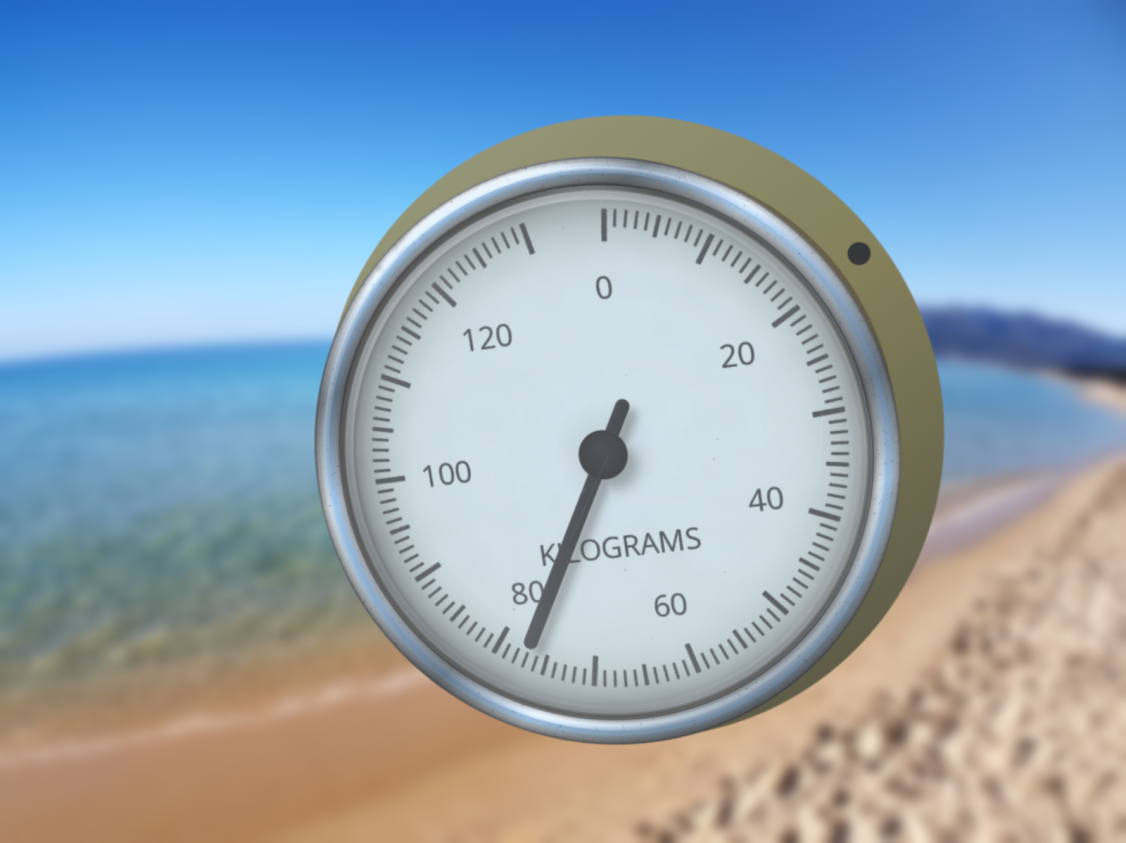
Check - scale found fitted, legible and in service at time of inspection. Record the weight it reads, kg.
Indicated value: 77 kg
